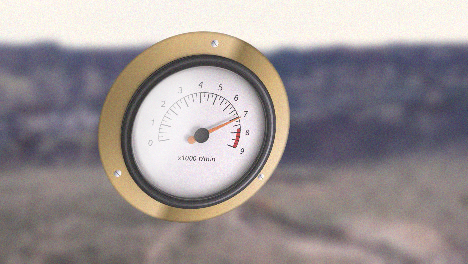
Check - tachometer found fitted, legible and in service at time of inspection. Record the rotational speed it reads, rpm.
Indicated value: 7000 rpm
